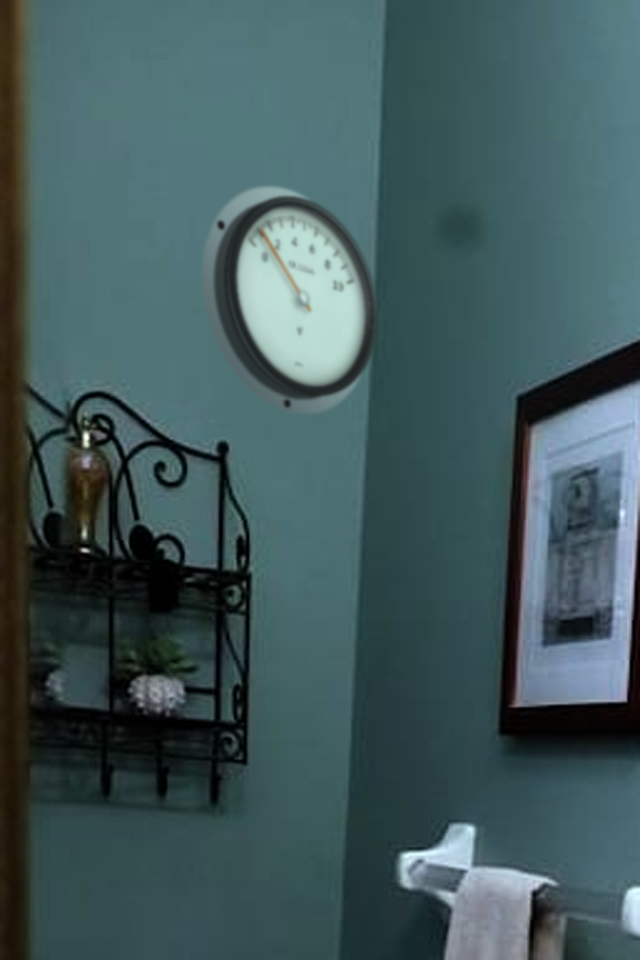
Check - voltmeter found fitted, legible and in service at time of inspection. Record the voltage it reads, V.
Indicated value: 1 V
